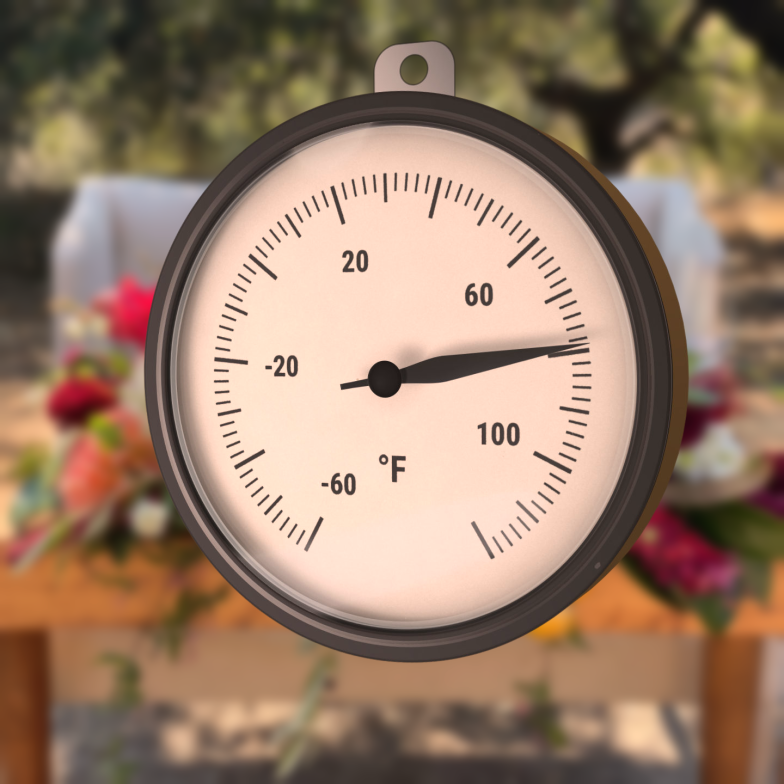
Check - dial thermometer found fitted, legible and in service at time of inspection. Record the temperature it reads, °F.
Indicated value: 79 °F
